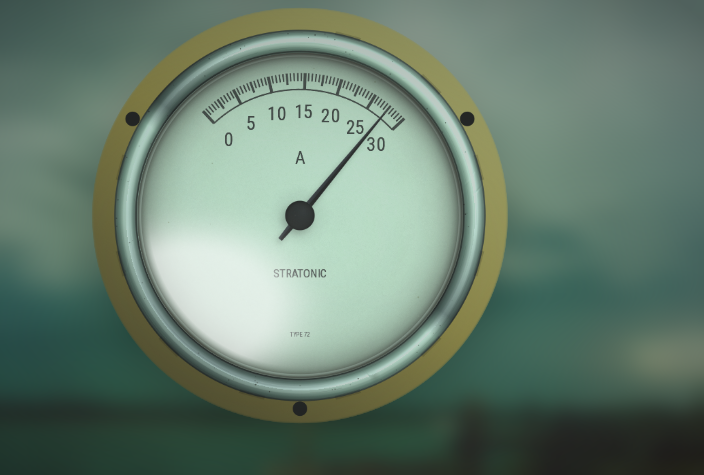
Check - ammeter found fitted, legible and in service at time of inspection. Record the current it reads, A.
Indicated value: 27.5 A
